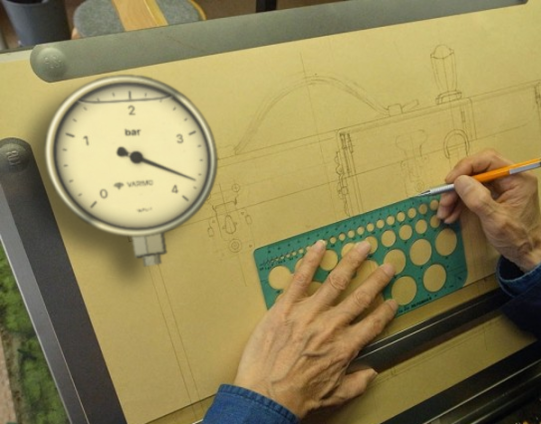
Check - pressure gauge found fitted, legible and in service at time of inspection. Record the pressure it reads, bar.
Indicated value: 3.7 bar
